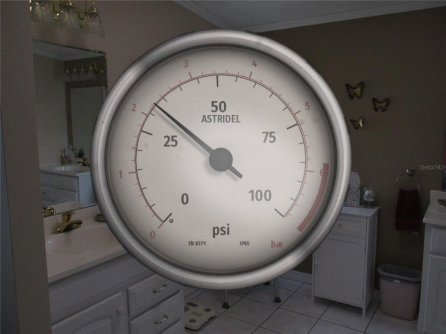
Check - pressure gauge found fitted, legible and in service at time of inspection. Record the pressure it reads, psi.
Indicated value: 32.5 psi
